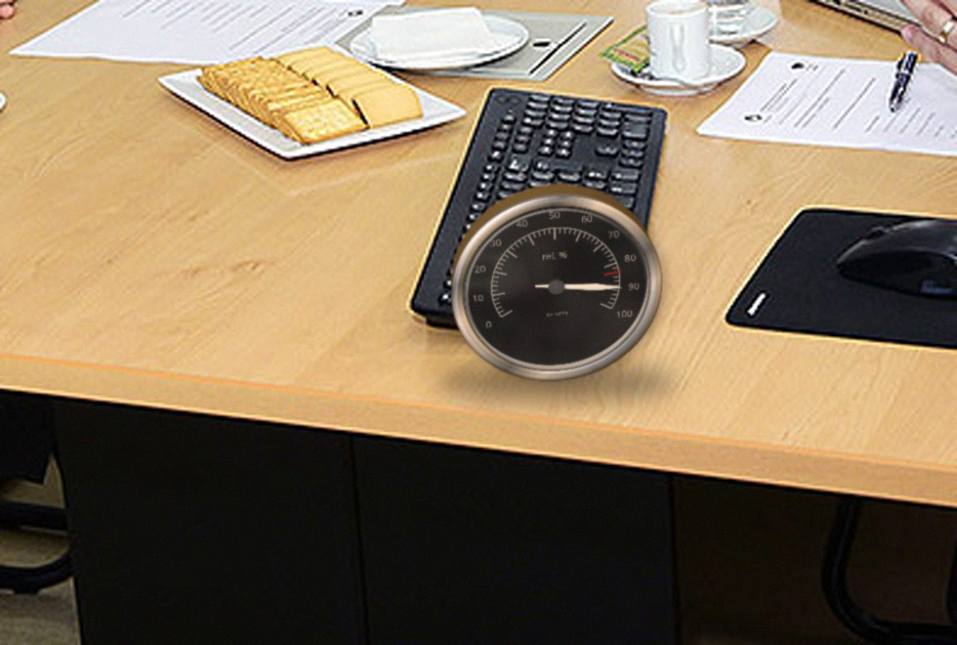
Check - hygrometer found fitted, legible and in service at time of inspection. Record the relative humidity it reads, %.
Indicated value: 90 %
